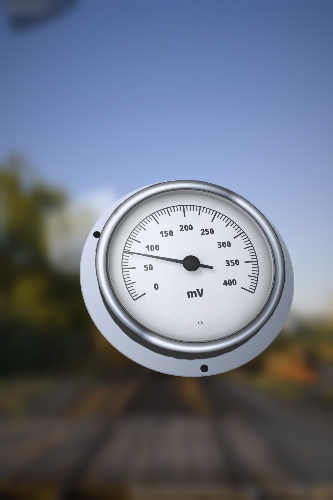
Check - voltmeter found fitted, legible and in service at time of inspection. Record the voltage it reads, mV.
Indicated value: 75 mV
